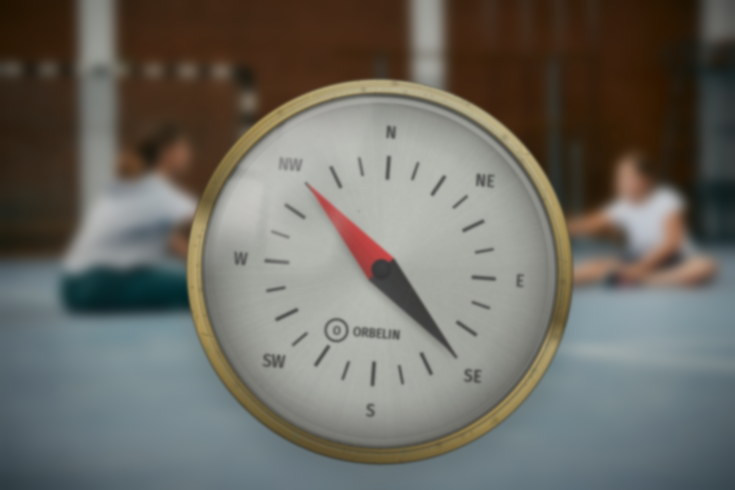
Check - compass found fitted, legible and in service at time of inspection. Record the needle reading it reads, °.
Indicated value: 315 °
